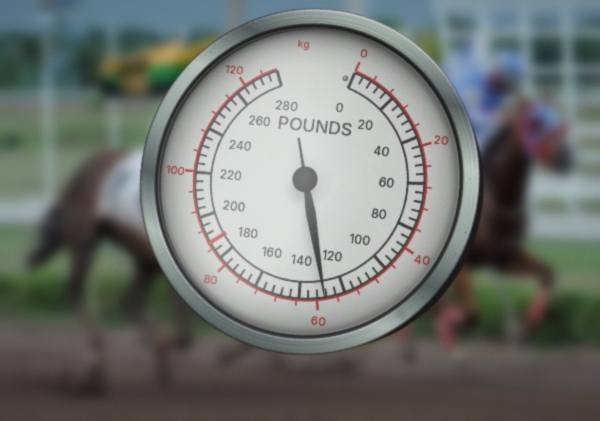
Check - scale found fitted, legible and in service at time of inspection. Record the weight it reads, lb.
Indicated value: 128 lb
